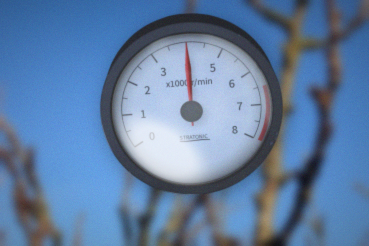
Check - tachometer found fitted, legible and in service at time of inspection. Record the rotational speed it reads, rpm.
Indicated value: 4000 rpm
